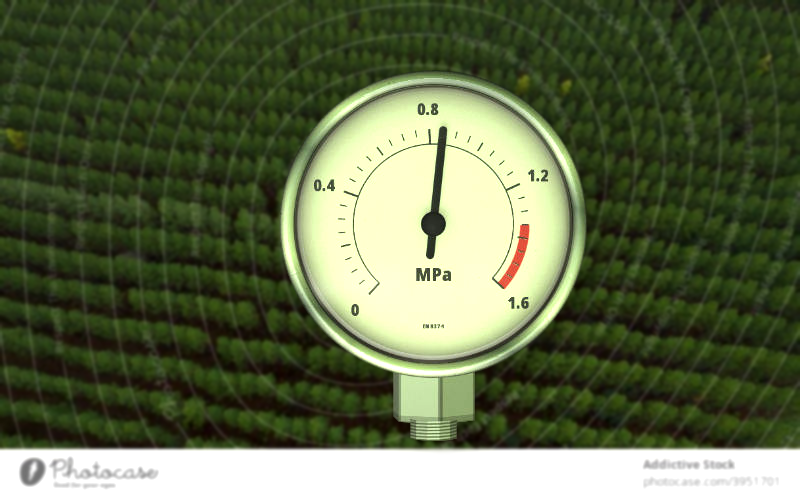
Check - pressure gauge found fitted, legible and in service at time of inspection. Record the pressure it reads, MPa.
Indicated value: 0.85 MPa
